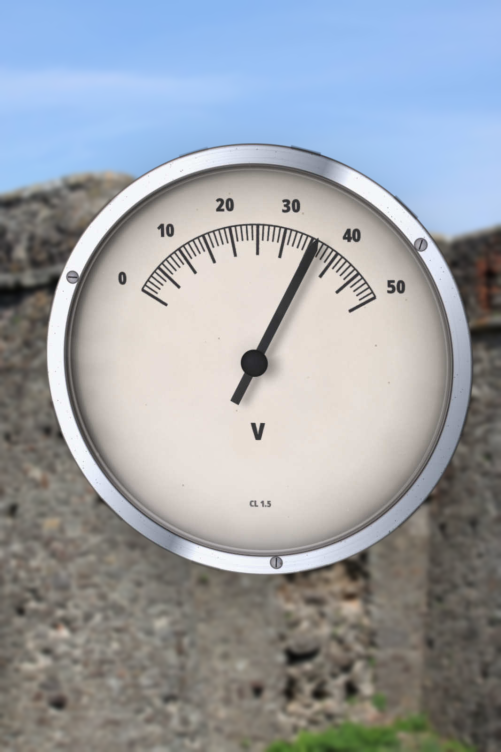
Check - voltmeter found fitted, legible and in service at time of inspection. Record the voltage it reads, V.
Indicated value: 36 V
